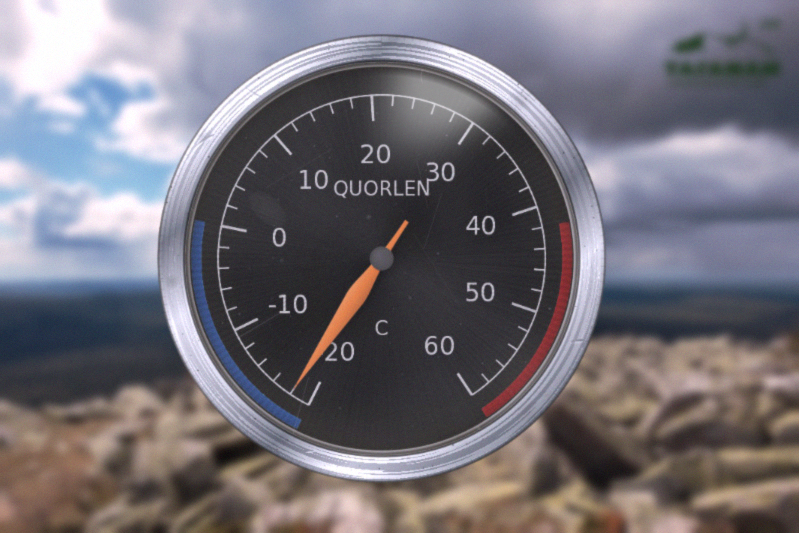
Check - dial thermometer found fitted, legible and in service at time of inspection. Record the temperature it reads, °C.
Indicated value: -18 °C
